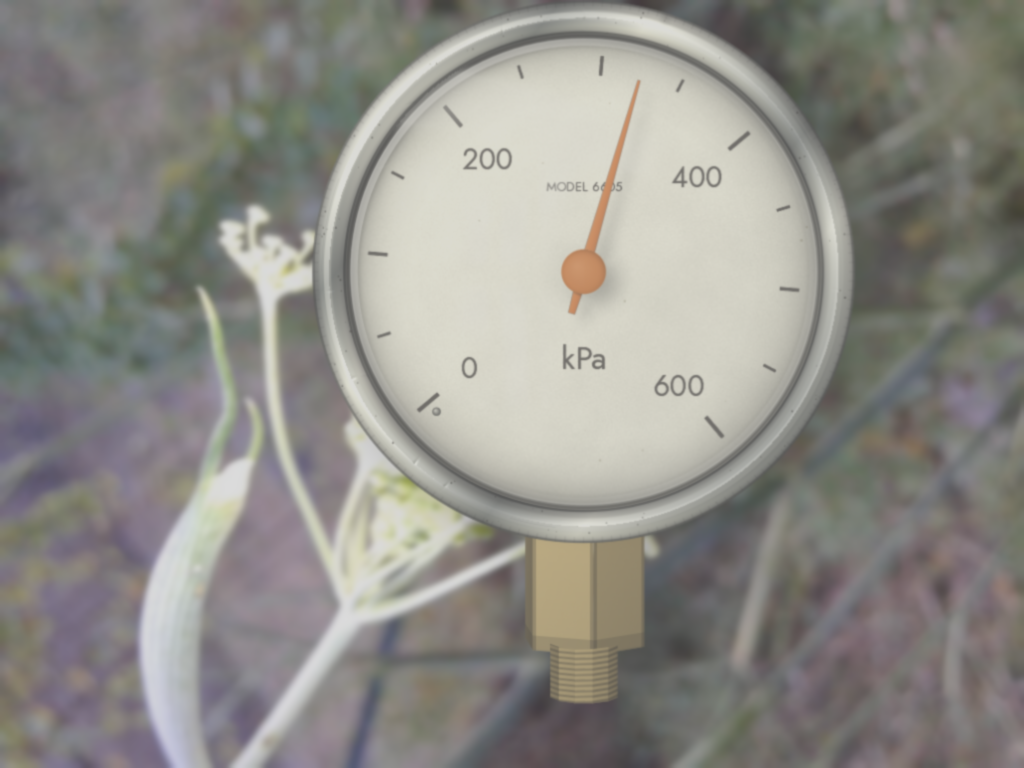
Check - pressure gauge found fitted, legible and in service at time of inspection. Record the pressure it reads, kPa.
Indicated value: 325 kPa
